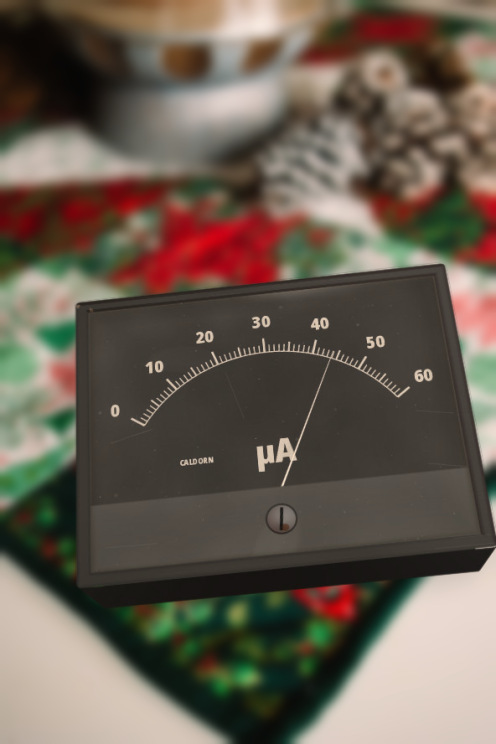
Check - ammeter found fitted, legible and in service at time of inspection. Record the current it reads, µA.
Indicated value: 44 µA
